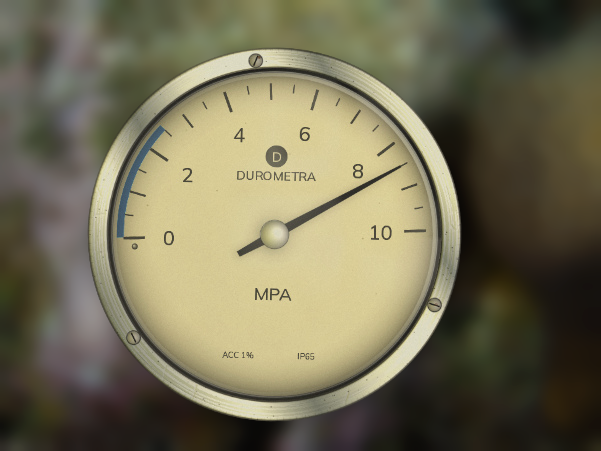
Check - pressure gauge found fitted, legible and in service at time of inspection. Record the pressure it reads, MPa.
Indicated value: 8.5 MPa
